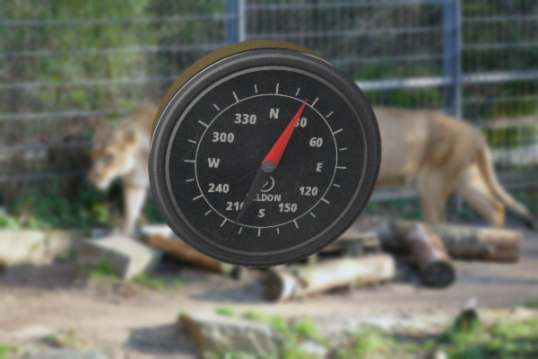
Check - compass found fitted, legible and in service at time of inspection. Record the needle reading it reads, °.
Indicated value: 22.5 °
